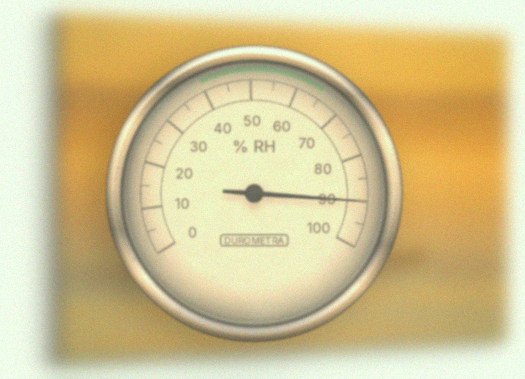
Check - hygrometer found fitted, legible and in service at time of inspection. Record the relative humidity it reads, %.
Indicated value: 90 %
